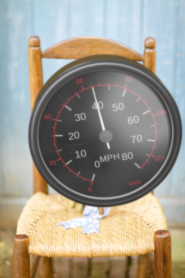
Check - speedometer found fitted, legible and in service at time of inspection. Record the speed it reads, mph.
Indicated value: 40 mph
